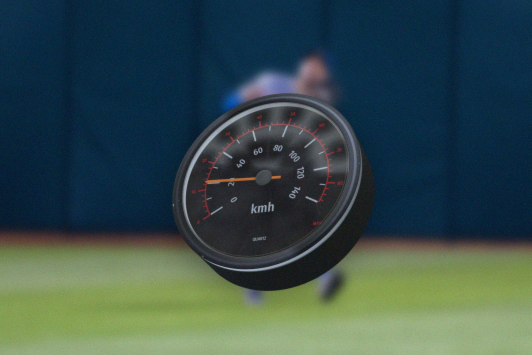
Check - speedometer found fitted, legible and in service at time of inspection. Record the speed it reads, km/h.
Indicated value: 20 km/h
